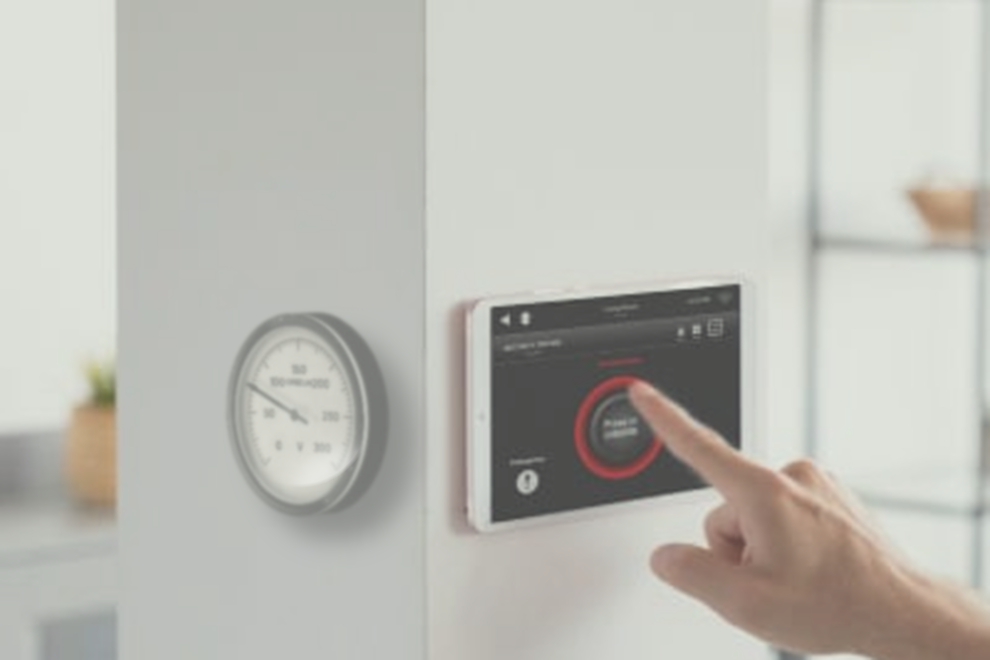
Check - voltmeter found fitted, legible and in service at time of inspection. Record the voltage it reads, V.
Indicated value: 75 V
